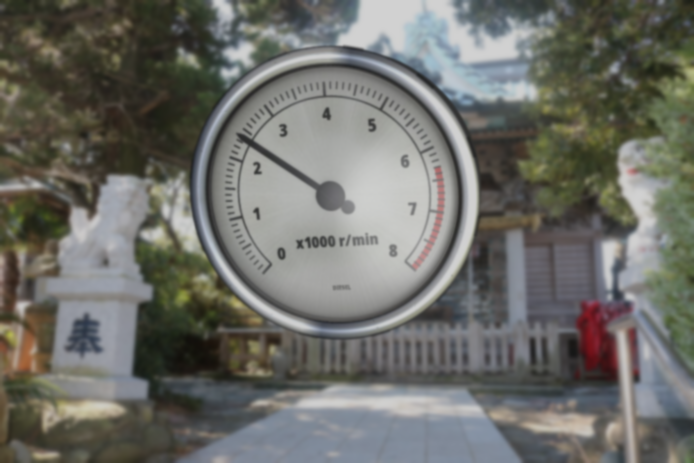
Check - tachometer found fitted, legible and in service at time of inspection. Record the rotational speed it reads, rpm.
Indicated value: 2400 rpm
